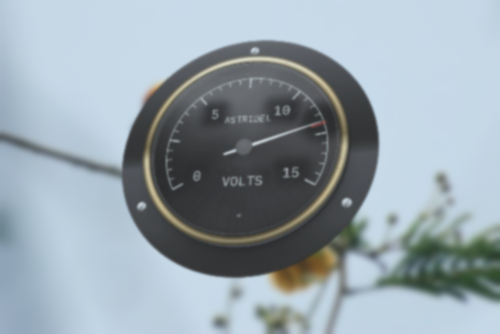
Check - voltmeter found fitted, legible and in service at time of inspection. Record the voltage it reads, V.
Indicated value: 12 V
